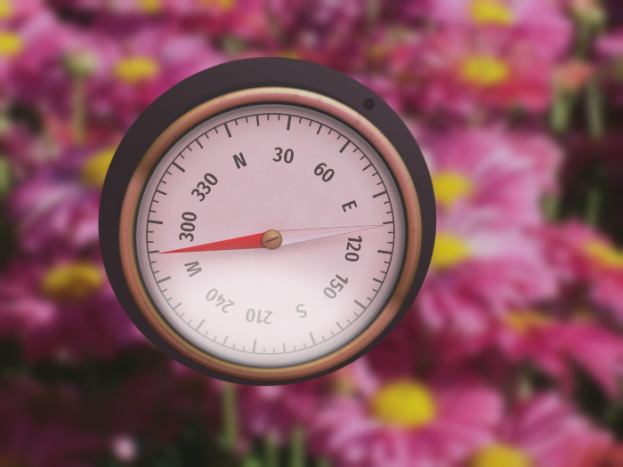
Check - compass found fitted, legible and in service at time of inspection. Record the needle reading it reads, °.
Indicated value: 285 °
